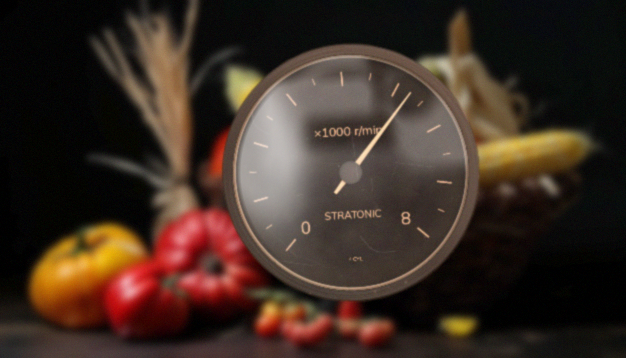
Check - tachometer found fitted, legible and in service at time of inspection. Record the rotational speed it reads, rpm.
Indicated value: 5250 rpm
